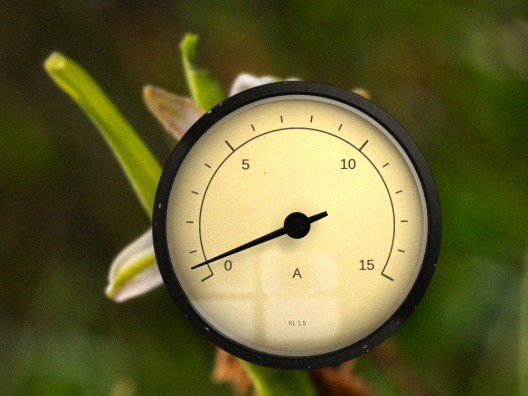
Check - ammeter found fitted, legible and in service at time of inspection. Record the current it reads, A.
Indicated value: 0.5 A
